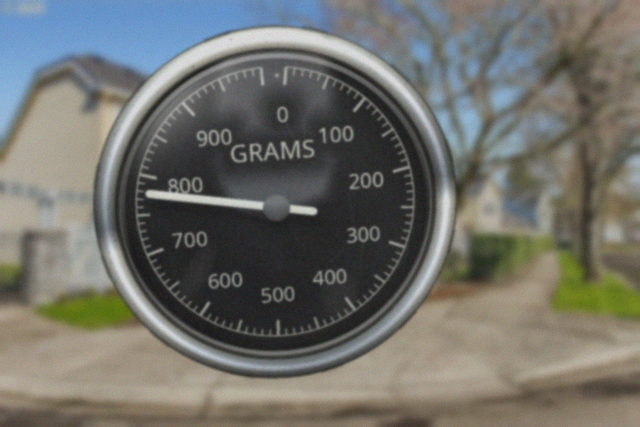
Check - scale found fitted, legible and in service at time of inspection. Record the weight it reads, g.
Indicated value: 780 g
